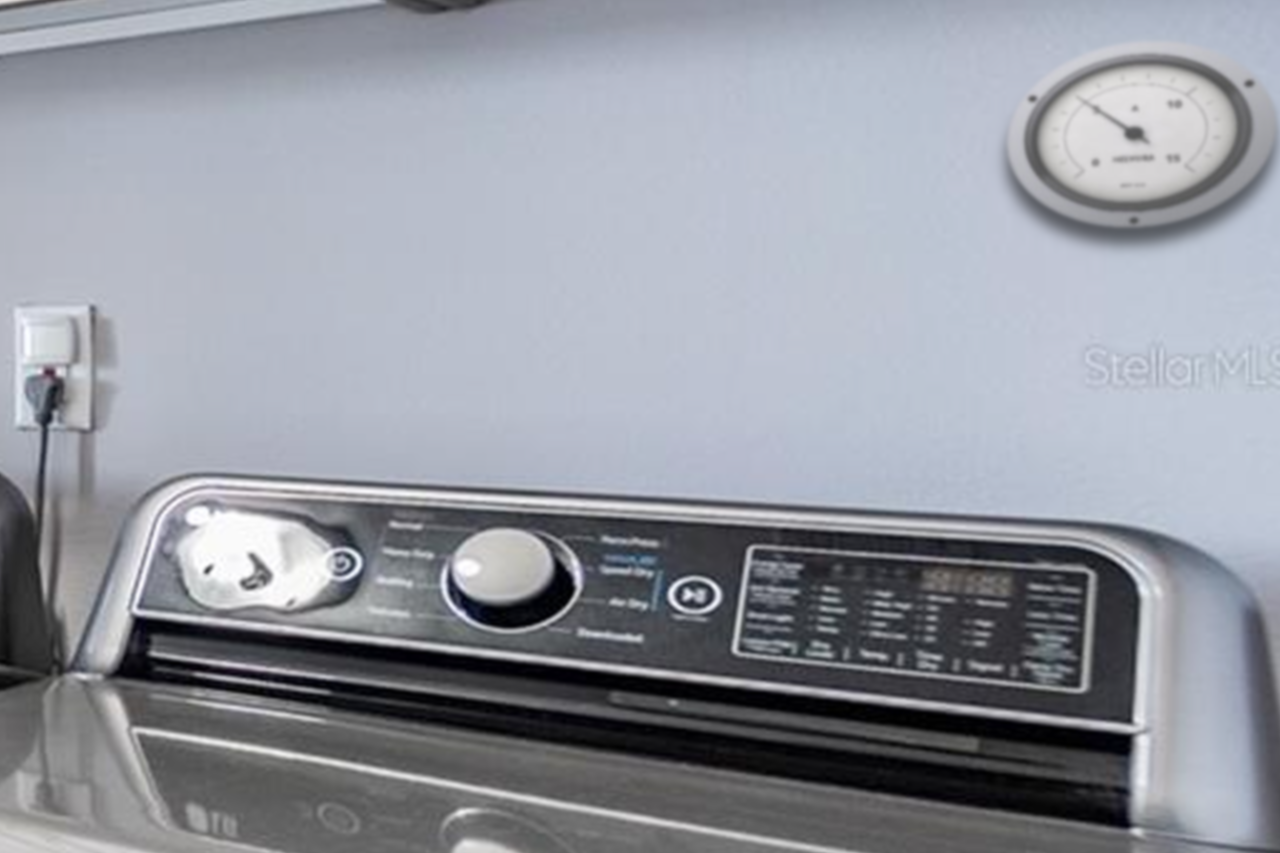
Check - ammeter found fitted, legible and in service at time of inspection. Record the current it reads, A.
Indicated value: 5 A
